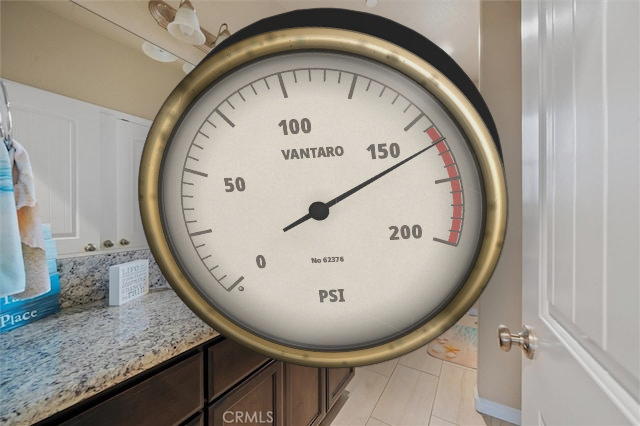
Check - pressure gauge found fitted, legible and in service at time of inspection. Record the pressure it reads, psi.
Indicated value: 160 psi
